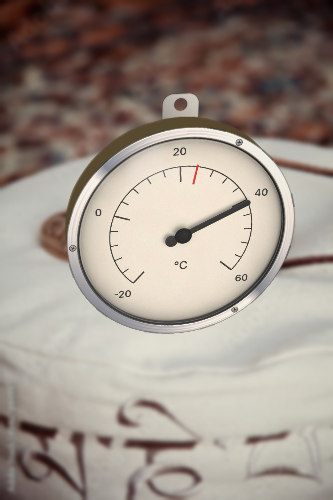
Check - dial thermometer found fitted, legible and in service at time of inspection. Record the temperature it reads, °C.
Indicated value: 40 °C
